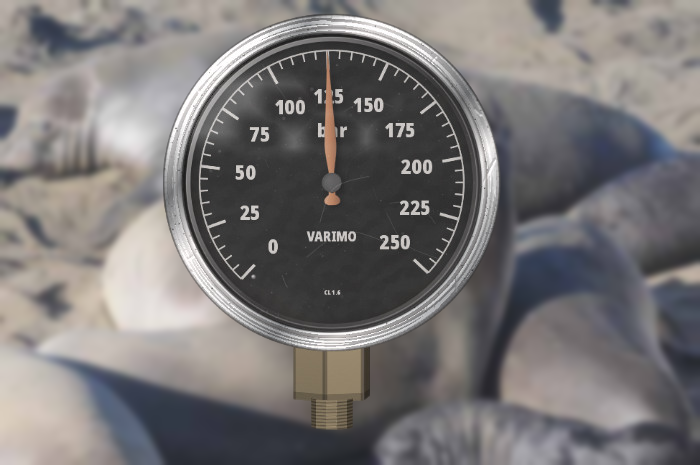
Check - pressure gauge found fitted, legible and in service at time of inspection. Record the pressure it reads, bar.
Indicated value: 125 bar
